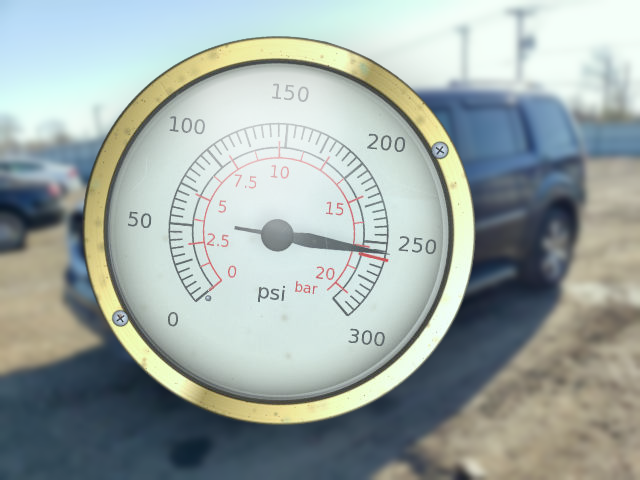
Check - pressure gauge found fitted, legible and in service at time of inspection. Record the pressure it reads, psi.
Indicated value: 255 psi
